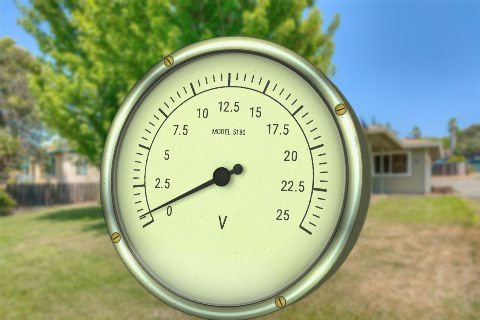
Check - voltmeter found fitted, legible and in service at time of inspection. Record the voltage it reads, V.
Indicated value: 0.5 V
